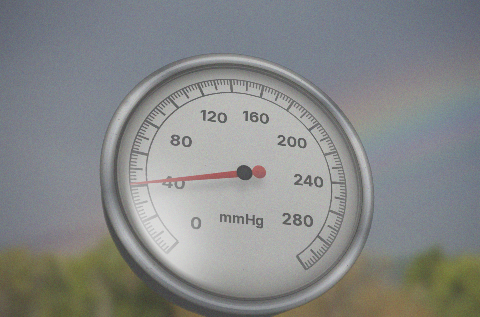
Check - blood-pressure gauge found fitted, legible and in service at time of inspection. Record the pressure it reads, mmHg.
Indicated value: 40 mmHg
